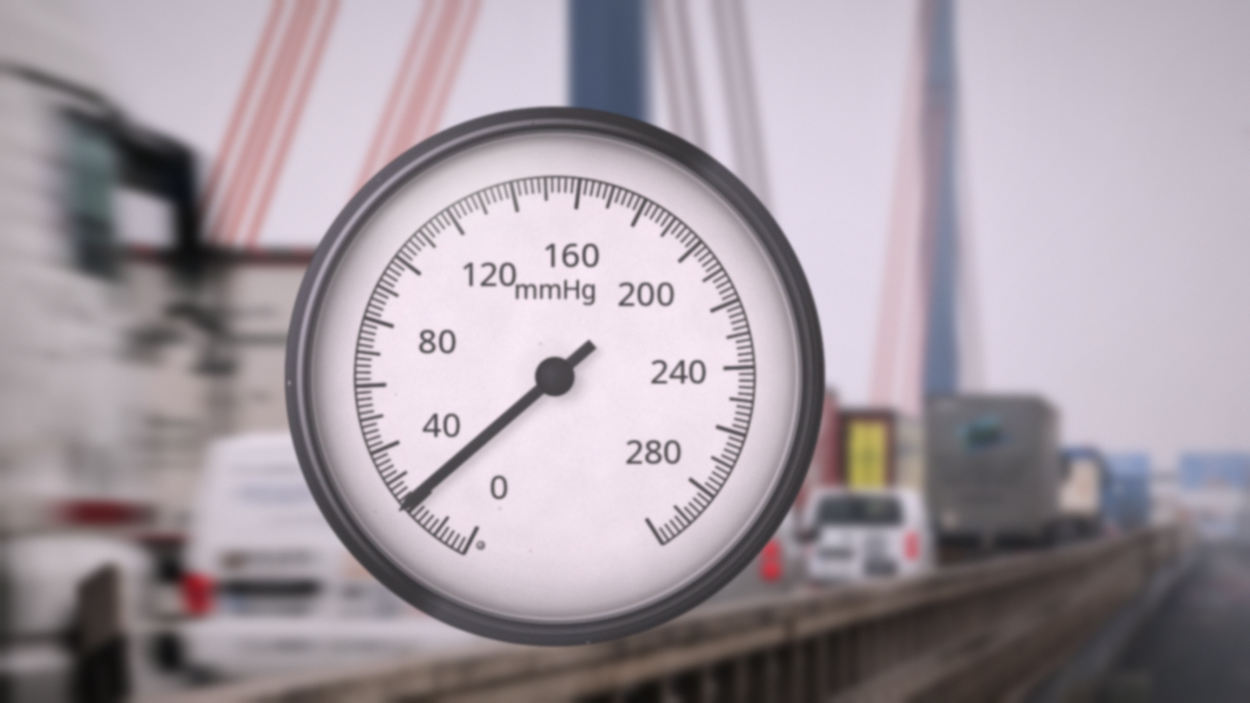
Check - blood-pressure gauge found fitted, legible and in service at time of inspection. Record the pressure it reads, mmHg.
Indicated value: 22 mmHg
